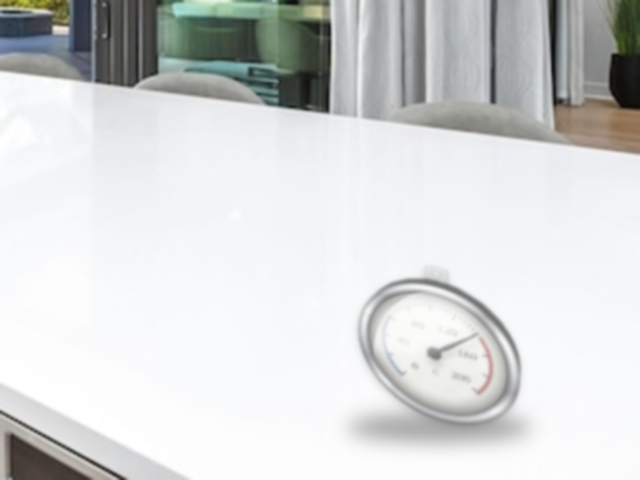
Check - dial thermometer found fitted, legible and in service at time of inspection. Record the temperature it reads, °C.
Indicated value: 140 °C
